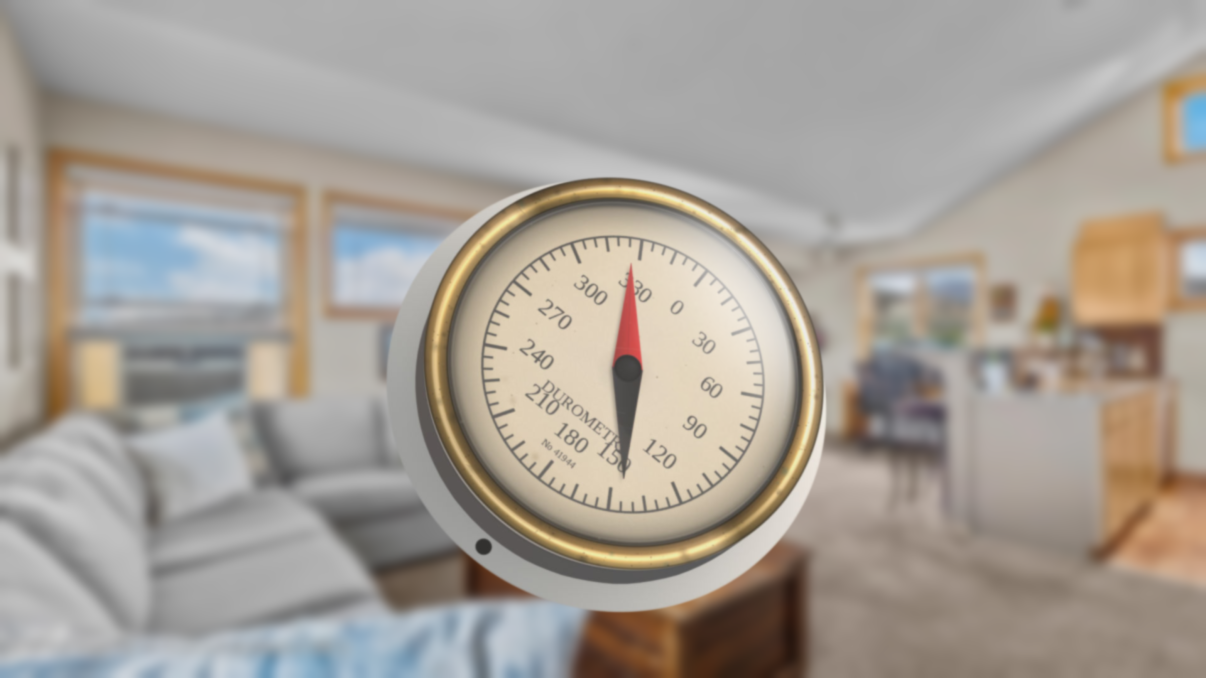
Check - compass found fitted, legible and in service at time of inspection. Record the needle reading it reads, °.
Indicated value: 325 °
